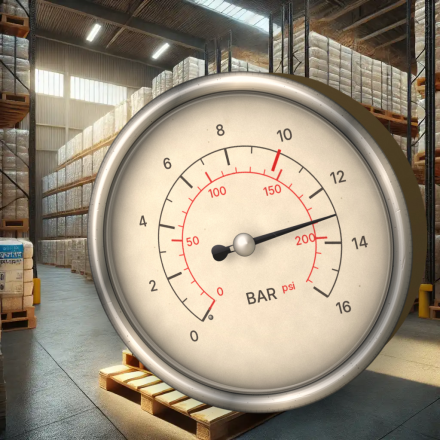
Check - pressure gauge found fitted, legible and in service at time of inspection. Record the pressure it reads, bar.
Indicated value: 13 bar
